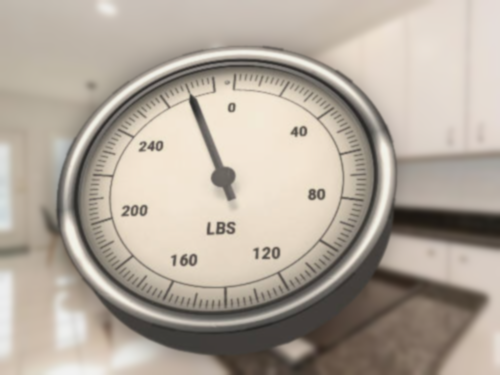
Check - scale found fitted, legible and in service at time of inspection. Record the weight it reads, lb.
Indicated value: 270 lb
